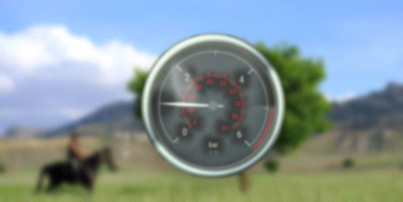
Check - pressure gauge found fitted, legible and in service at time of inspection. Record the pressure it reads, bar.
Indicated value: 1 bar
